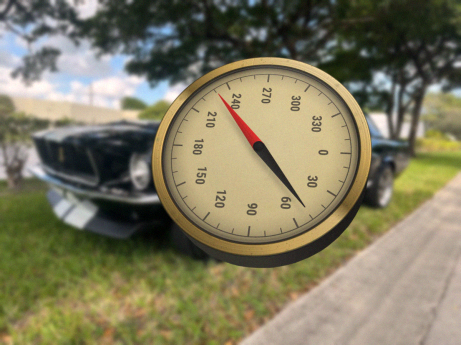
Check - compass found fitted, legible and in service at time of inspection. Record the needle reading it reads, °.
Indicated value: 230 °
